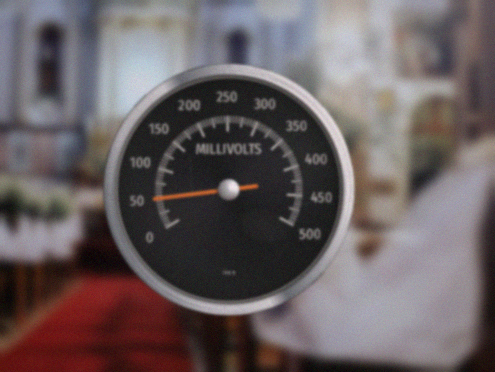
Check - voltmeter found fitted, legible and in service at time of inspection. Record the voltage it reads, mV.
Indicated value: 50 mV
